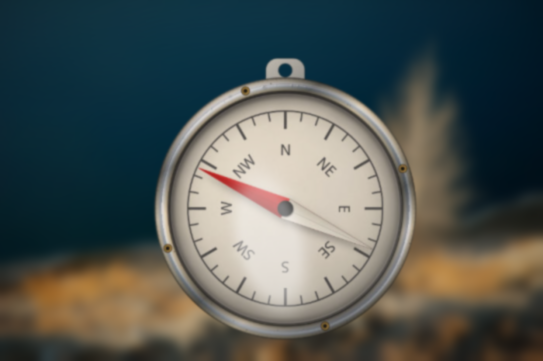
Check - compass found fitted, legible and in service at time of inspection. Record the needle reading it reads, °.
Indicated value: 295 °
